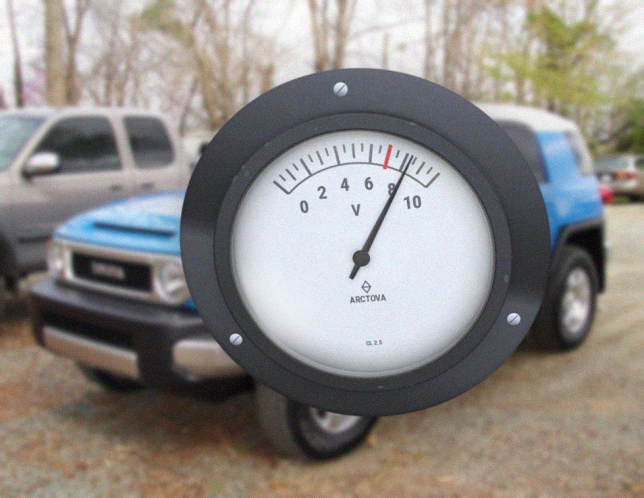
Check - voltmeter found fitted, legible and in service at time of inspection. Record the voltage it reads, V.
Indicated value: 8.25 V
